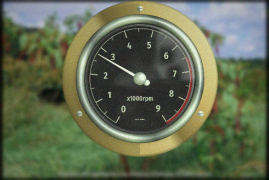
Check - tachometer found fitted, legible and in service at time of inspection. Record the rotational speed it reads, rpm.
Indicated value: 2750 rpm
